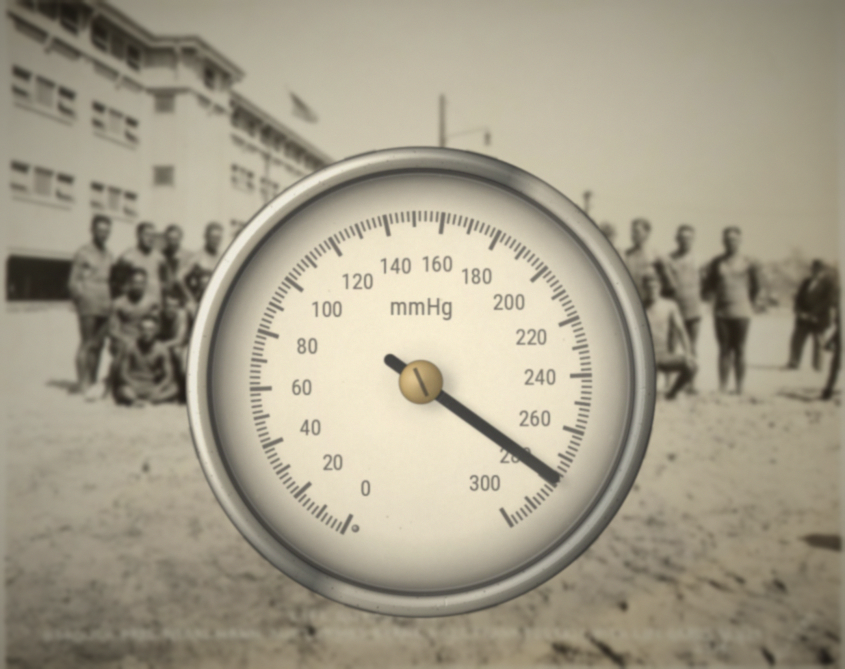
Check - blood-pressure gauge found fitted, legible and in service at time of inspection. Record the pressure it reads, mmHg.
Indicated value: 278 mmHg
